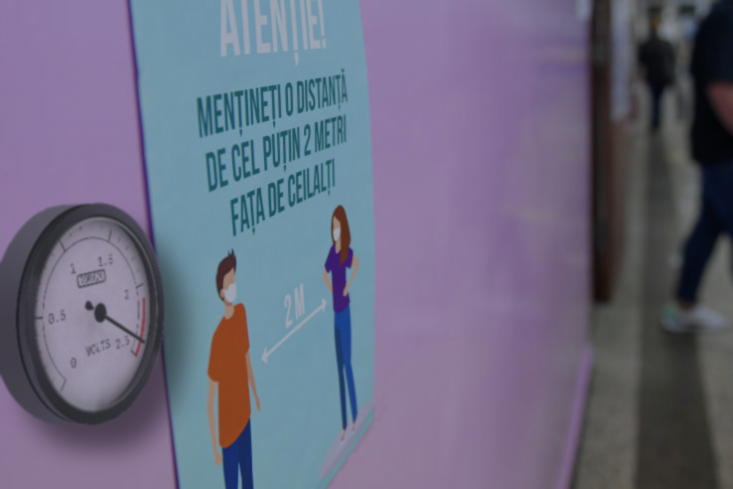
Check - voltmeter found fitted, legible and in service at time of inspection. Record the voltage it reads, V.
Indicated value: 2.4 V
